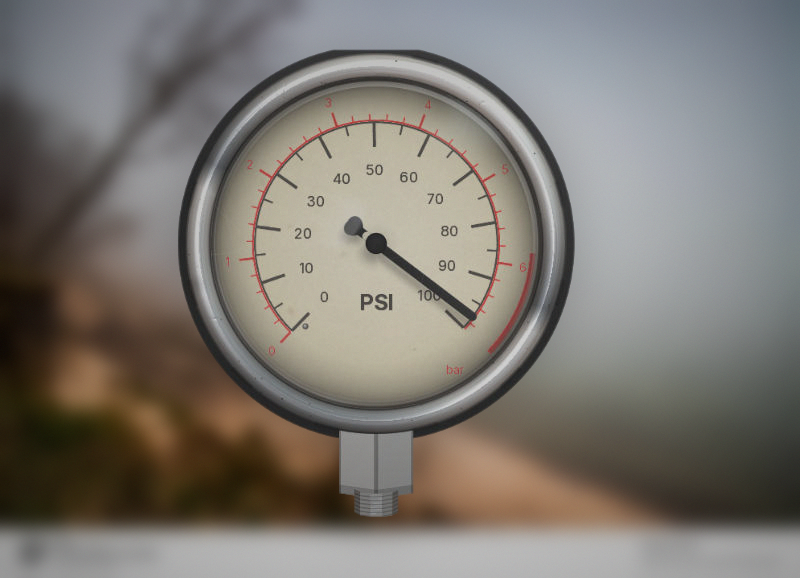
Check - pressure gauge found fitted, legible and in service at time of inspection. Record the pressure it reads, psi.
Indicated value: 97.5 psi
